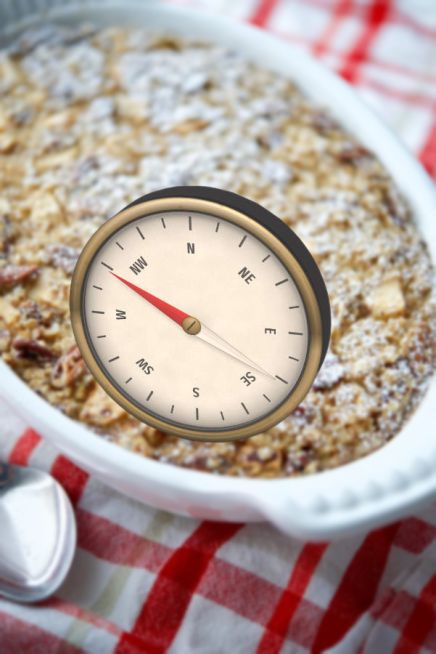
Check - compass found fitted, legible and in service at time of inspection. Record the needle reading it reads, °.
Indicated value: 300 °
